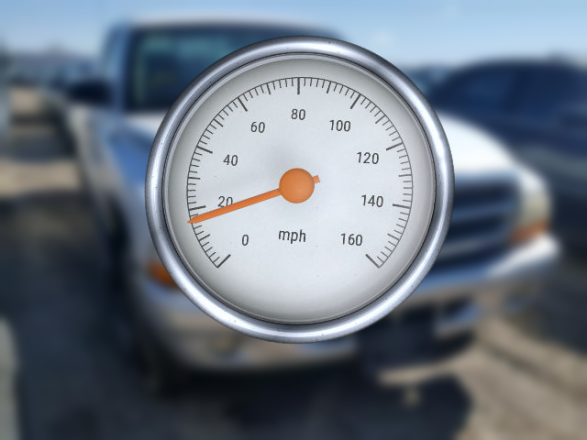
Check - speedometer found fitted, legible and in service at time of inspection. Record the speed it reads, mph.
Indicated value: 16 mph
